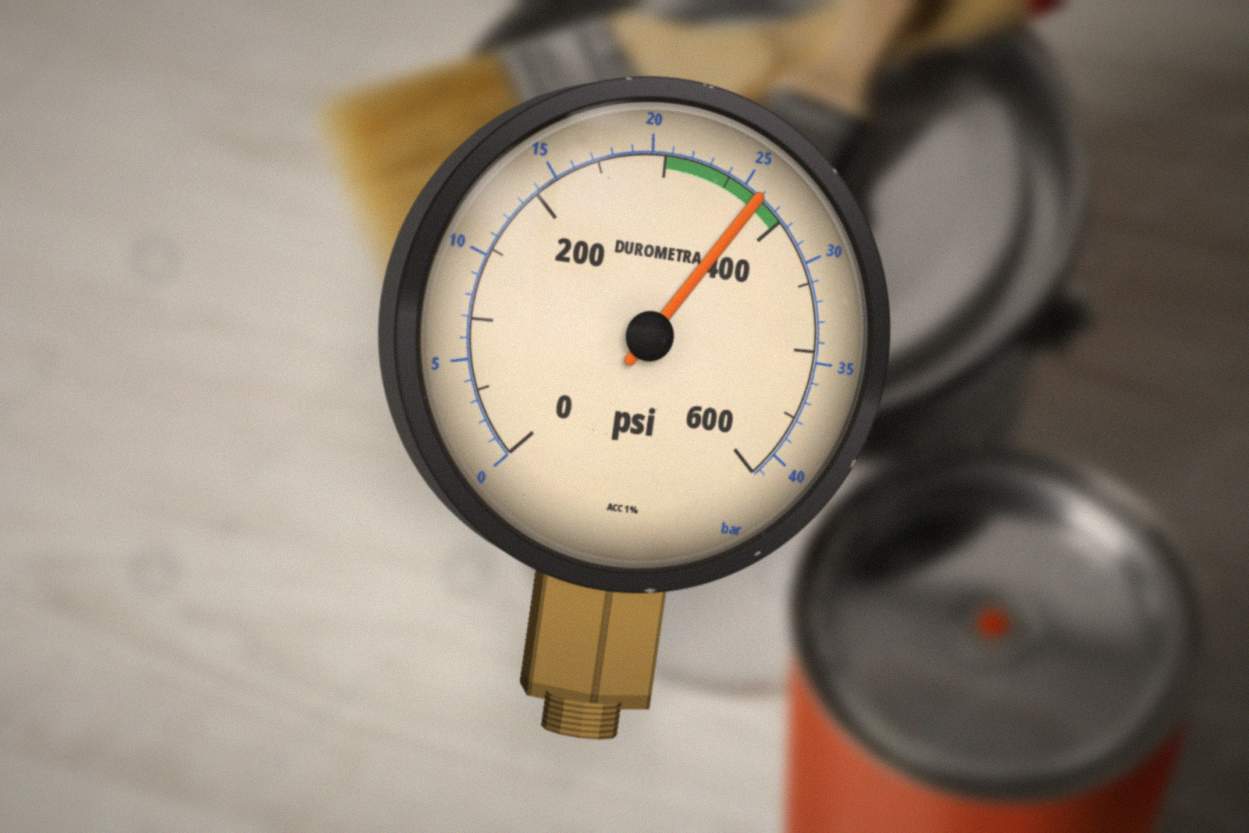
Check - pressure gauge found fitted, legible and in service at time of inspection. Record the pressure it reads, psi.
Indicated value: 375 psi
